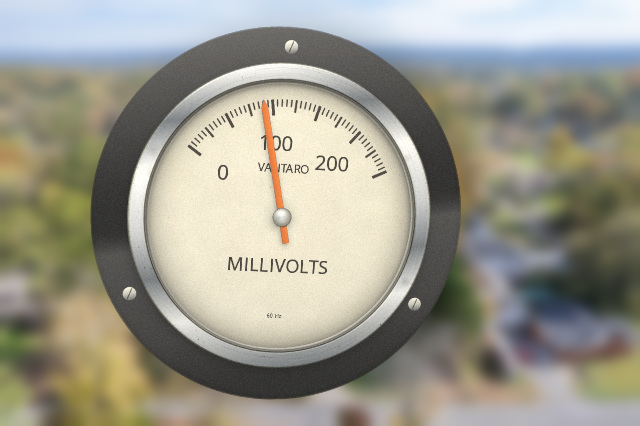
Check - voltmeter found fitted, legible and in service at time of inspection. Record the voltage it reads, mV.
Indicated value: 90 mV
